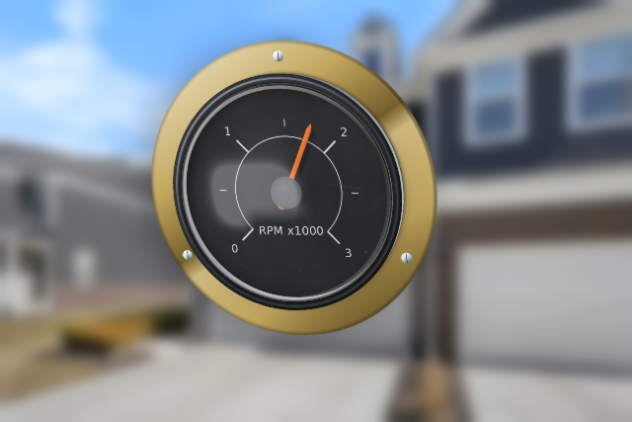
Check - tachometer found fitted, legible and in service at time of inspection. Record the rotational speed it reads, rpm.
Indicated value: 1750 rpm
